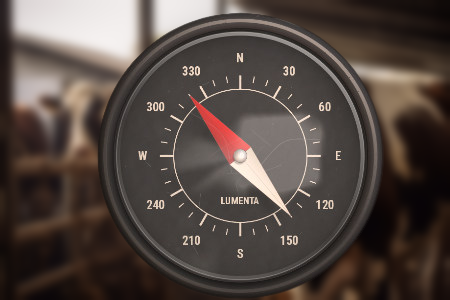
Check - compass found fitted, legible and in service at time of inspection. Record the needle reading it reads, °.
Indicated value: 320 °
